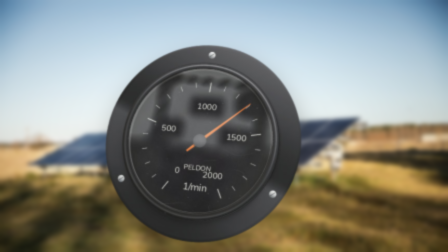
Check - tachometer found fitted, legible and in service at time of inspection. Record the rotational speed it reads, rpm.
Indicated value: 1300 rpm
